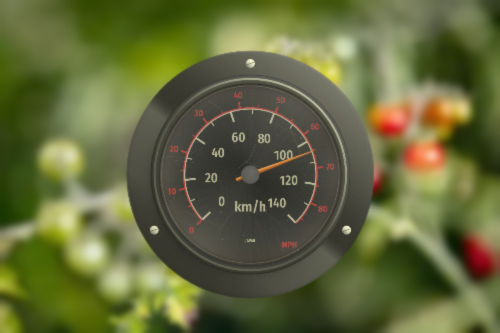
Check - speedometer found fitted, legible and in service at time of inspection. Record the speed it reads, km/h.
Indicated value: 105 km/h
